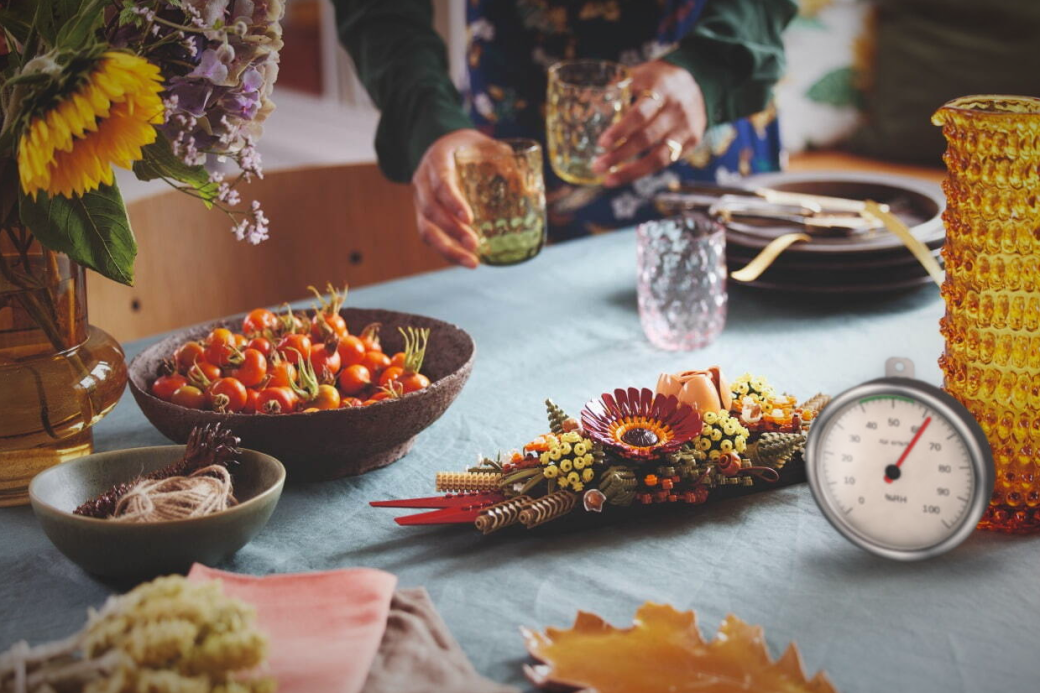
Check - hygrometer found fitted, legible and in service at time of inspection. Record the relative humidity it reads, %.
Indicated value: 62 %
